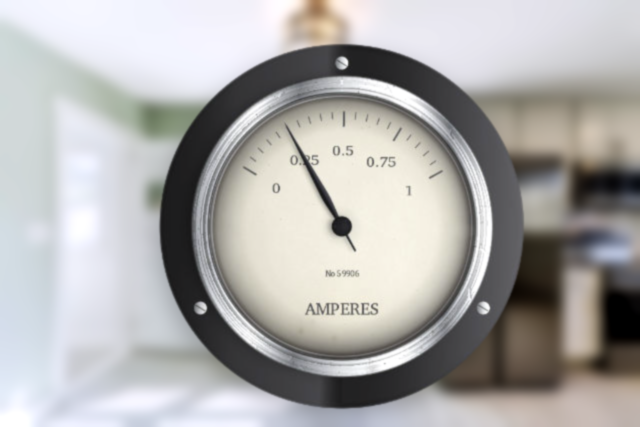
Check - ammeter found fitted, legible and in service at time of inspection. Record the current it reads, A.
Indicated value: 0.25 A
